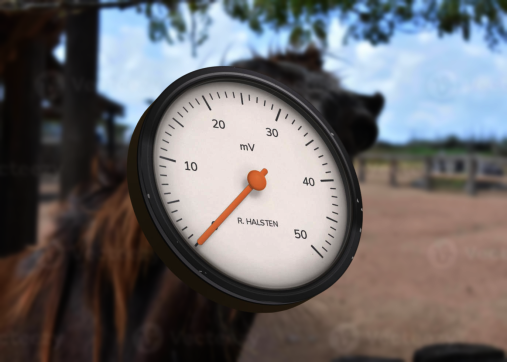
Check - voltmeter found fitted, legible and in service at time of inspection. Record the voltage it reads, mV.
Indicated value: 0 mV
